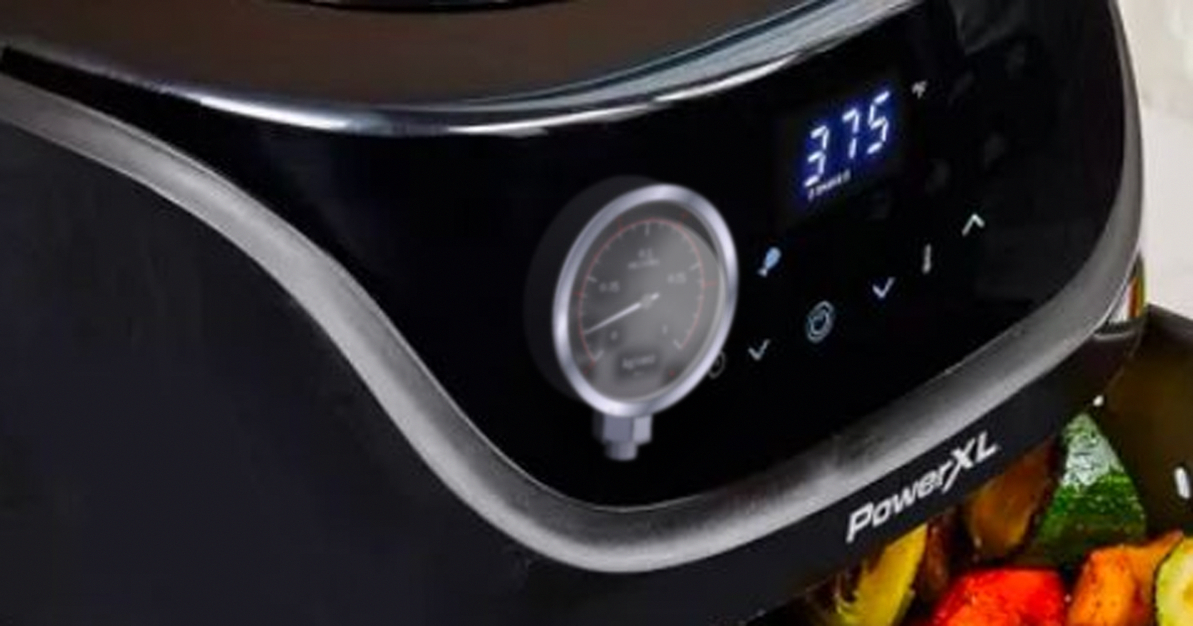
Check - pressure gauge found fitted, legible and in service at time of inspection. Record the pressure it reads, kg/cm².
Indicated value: 0.1 kg/cm²
